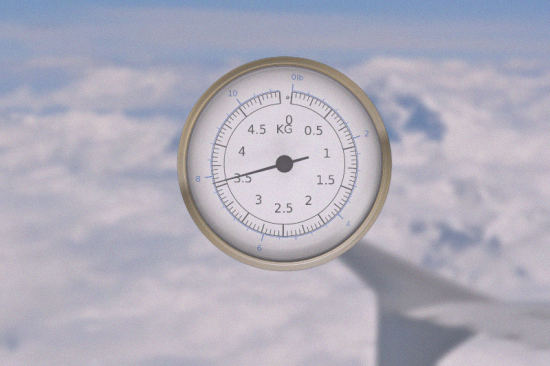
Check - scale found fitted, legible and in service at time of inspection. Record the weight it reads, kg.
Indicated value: 3.55 kg
